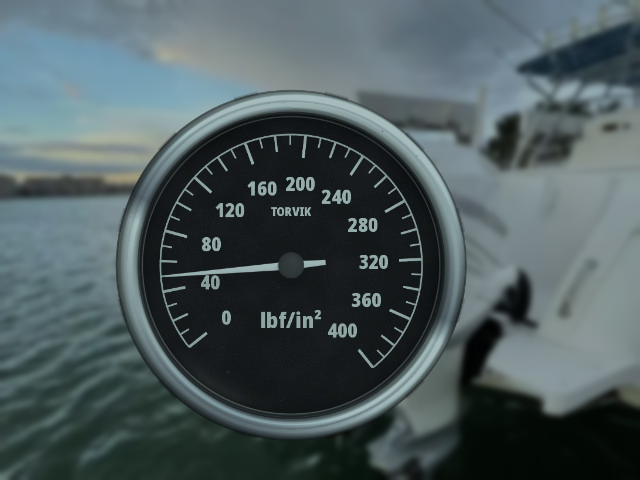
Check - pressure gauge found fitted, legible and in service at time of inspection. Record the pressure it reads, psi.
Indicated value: 50 psi
